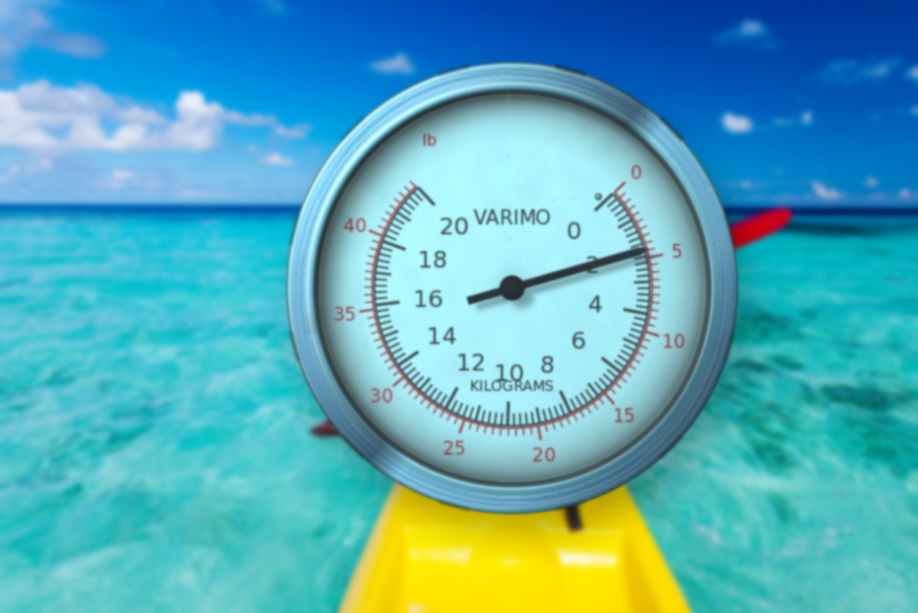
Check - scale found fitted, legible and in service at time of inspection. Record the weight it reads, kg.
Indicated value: 2 kg
